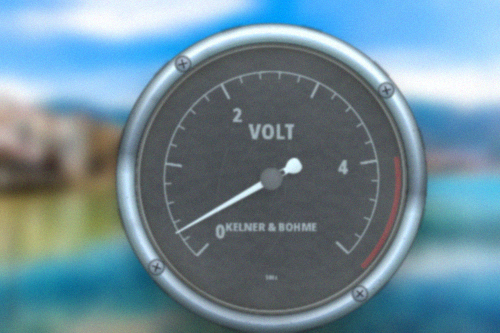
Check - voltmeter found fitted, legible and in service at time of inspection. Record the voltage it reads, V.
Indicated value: 0.3 V
